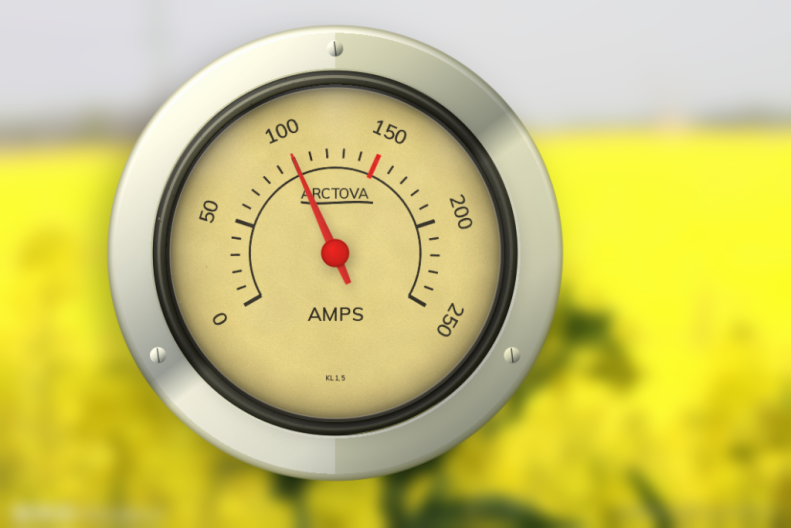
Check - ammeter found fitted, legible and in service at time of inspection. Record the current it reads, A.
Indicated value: 100 A
